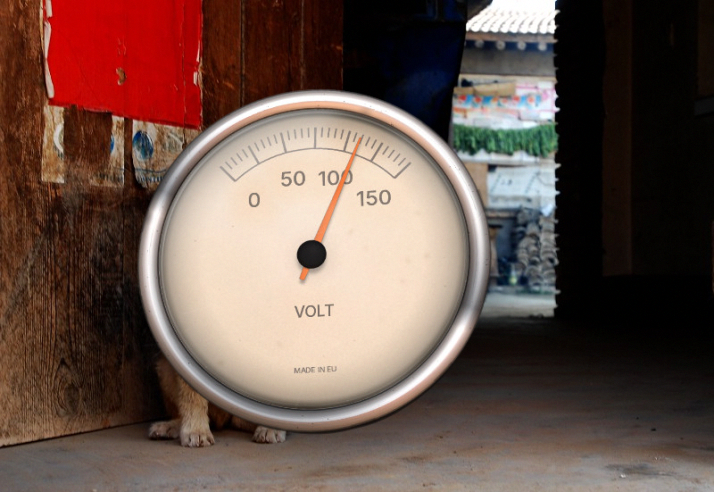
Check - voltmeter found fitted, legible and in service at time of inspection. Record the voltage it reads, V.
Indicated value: 110 V
